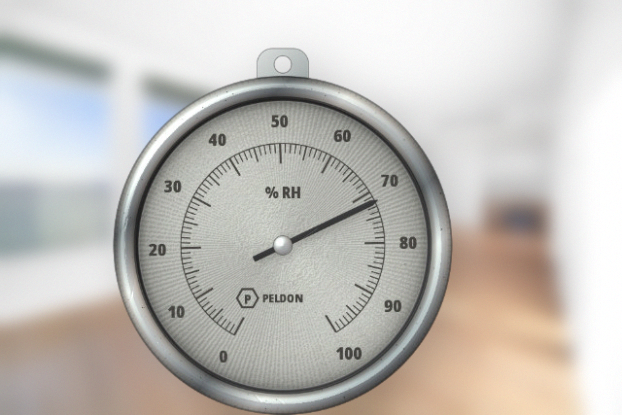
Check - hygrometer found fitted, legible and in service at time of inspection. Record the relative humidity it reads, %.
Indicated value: 72 %
